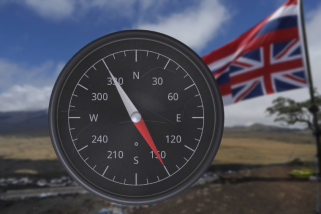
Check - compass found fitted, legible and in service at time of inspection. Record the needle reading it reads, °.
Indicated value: 150 °
